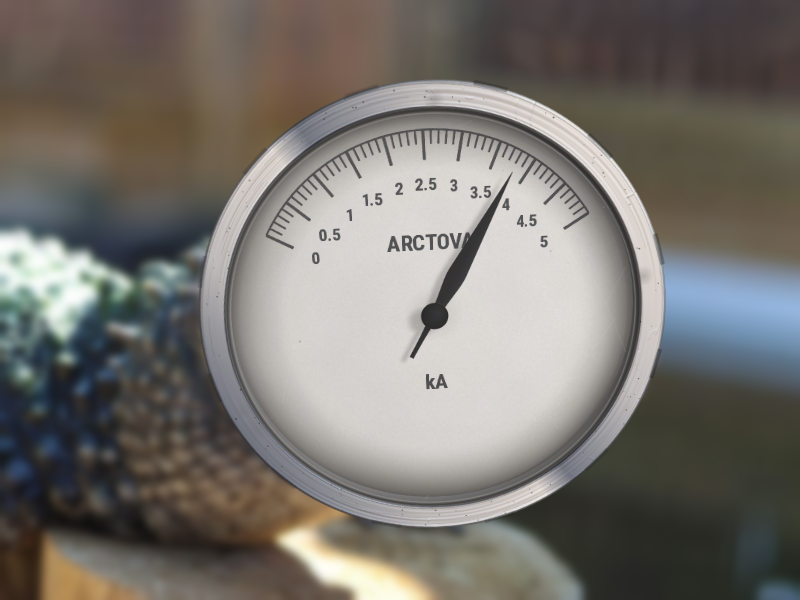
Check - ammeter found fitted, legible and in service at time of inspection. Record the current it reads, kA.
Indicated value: 3.8 kA
